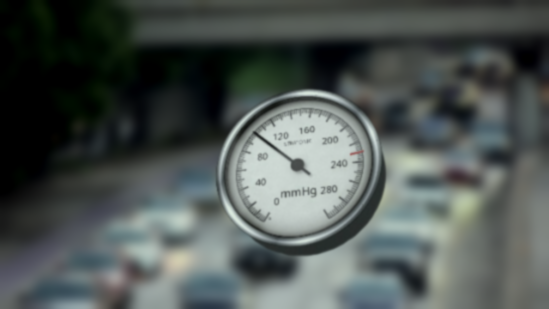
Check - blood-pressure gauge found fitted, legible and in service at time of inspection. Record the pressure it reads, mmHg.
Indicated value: 100 mmHg
